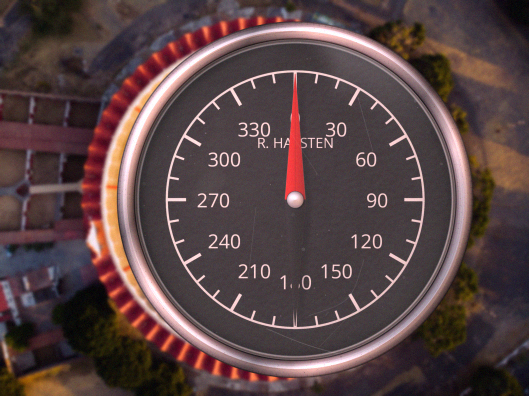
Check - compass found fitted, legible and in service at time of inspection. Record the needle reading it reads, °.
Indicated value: 0 °
